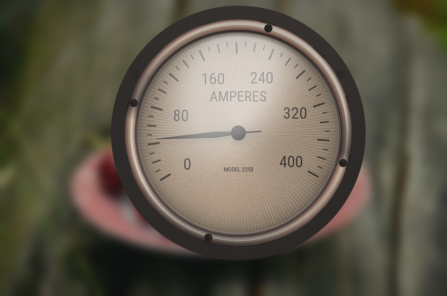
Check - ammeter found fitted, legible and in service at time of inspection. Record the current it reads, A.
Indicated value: 45 A
